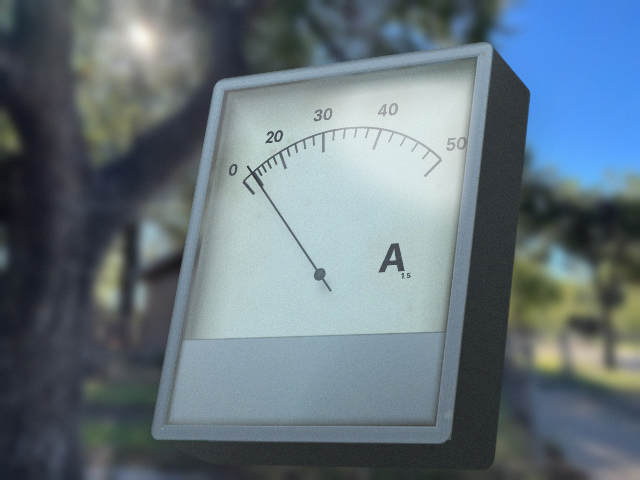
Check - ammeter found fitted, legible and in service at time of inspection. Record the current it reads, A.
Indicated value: 10 A
